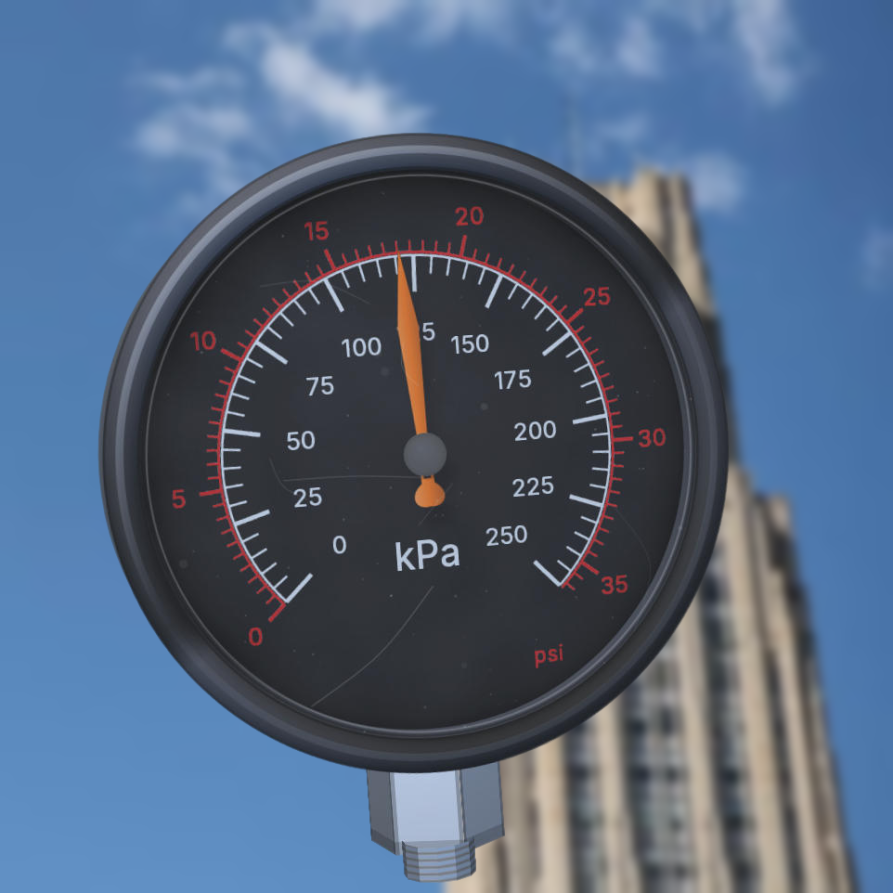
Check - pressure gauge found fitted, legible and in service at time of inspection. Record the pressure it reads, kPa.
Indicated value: 120 kPa
